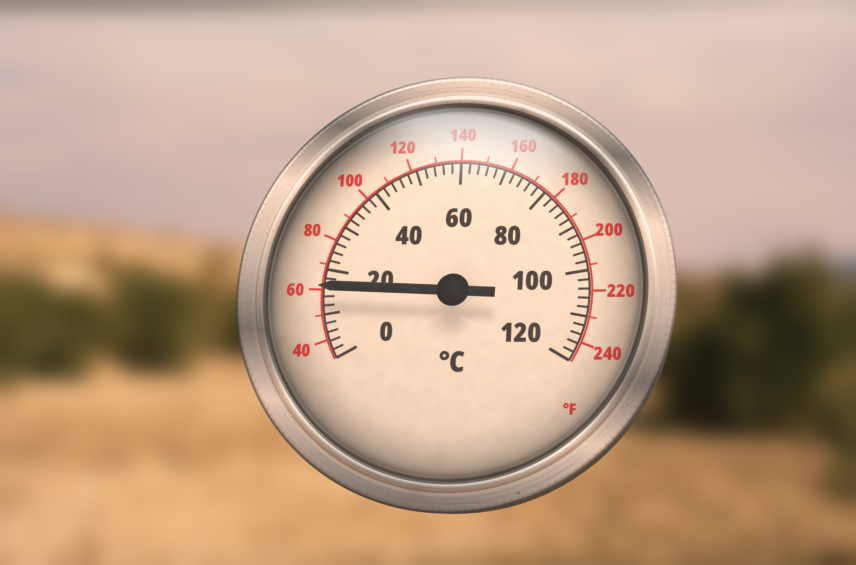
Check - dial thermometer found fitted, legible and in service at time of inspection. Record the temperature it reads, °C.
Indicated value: 16 °C
